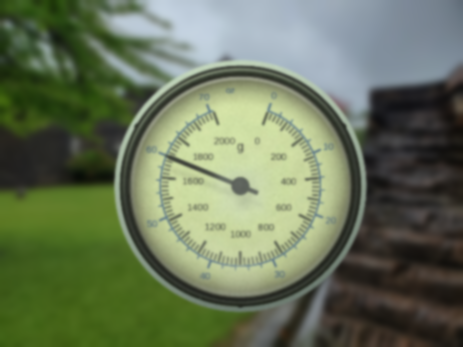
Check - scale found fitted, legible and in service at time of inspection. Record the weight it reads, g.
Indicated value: 1700 g
